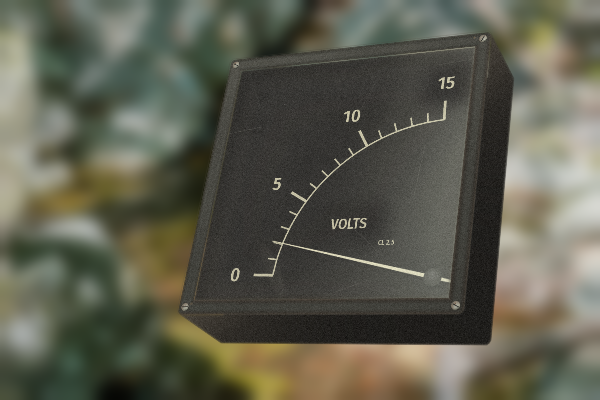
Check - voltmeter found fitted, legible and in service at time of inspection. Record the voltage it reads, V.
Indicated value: 2 V
